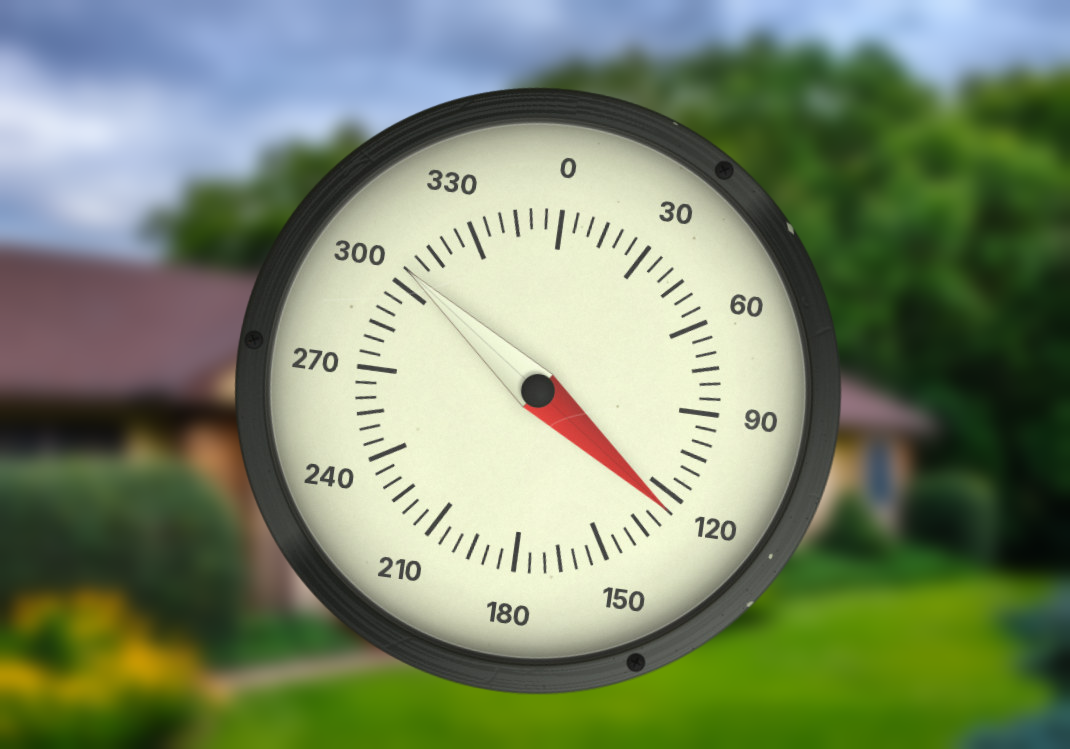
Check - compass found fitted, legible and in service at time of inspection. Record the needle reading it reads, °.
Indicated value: 125 °
